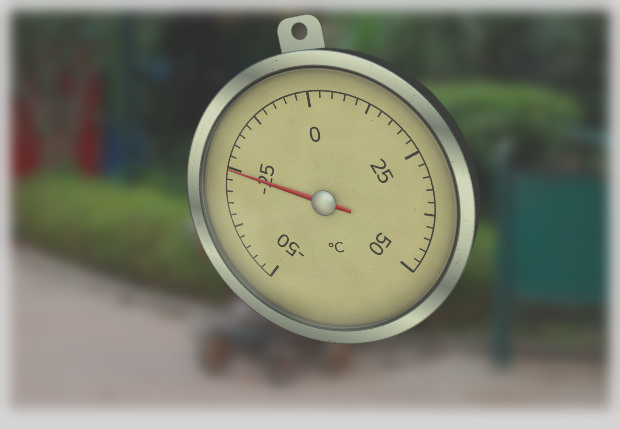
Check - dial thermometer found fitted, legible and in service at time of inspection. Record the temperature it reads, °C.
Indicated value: -25 °C
